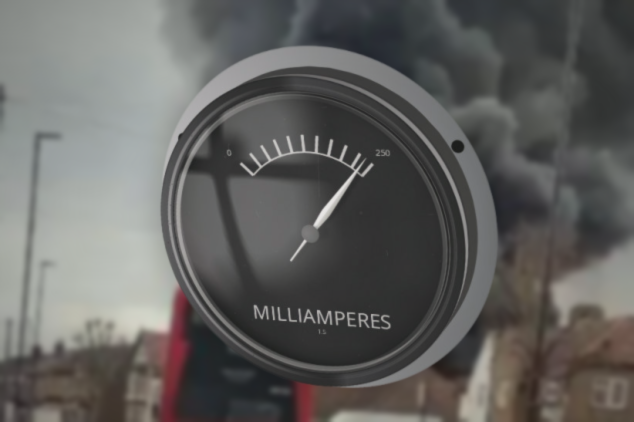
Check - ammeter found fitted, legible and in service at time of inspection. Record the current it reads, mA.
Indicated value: 237.5 mA
